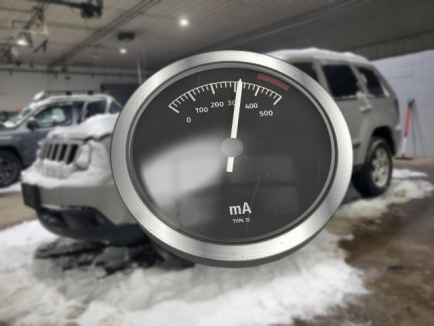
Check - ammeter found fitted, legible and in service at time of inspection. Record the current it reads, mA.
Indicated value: 320 mA
